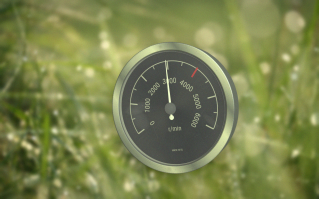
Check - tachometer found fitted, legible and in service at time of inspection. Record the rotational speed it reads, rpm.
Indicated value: 3000 rpm
